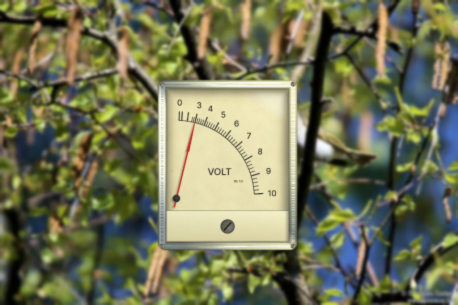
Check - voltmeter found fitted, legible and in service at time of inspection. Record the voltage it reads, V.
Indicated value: 3 V
